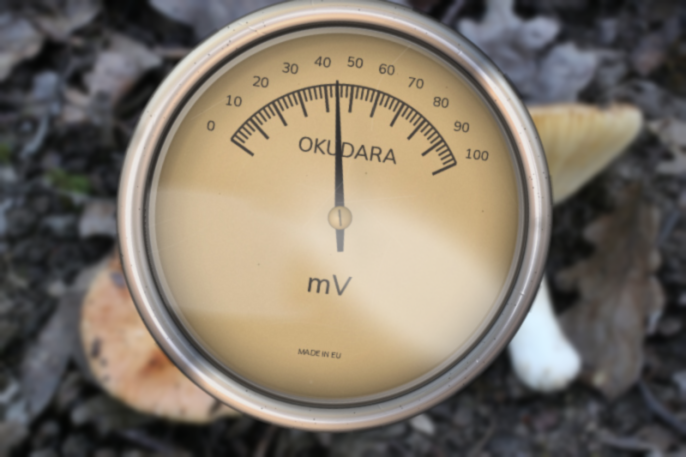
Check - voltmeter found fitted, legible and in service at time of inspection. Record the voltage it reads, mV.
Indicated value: 44 mV
